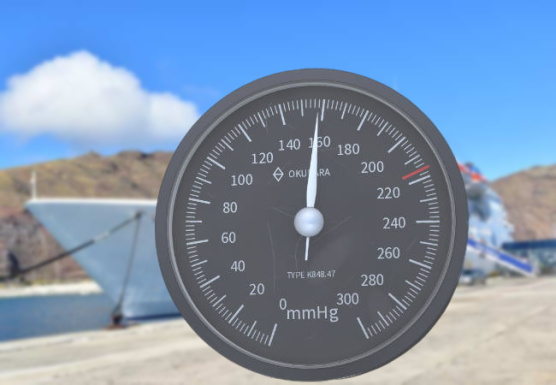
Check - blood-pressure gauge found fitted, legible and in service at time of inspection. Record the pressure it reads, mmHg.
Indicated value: 158 mmHg
